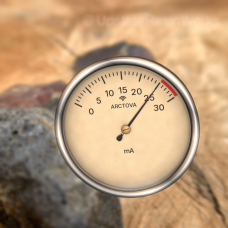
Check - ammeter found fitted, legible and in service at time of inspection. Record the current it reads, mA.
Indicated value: 25 mA
